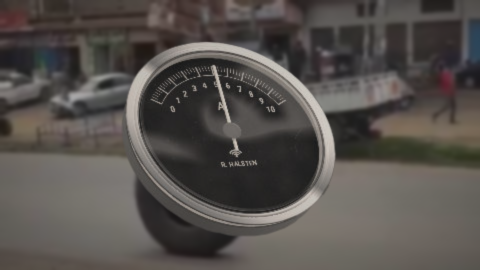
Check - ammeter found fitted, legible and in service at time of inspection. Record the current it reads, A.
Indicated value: 5 A
